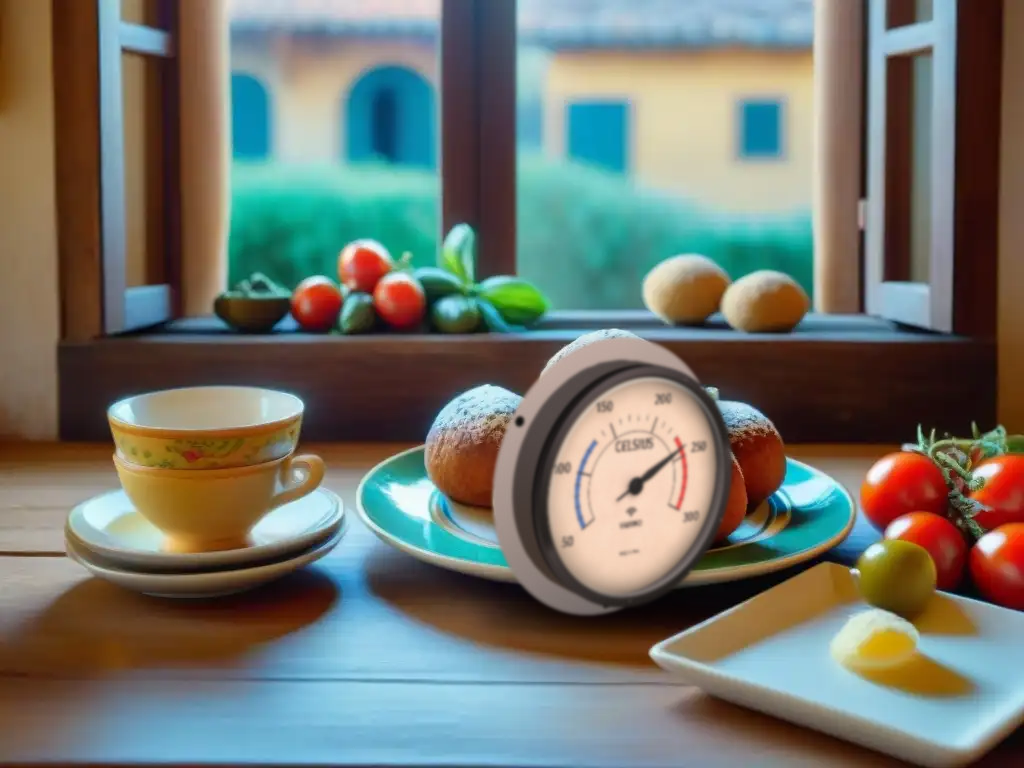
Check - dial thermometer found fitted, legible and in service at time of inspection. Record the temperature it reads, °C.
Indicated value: 240 °C
